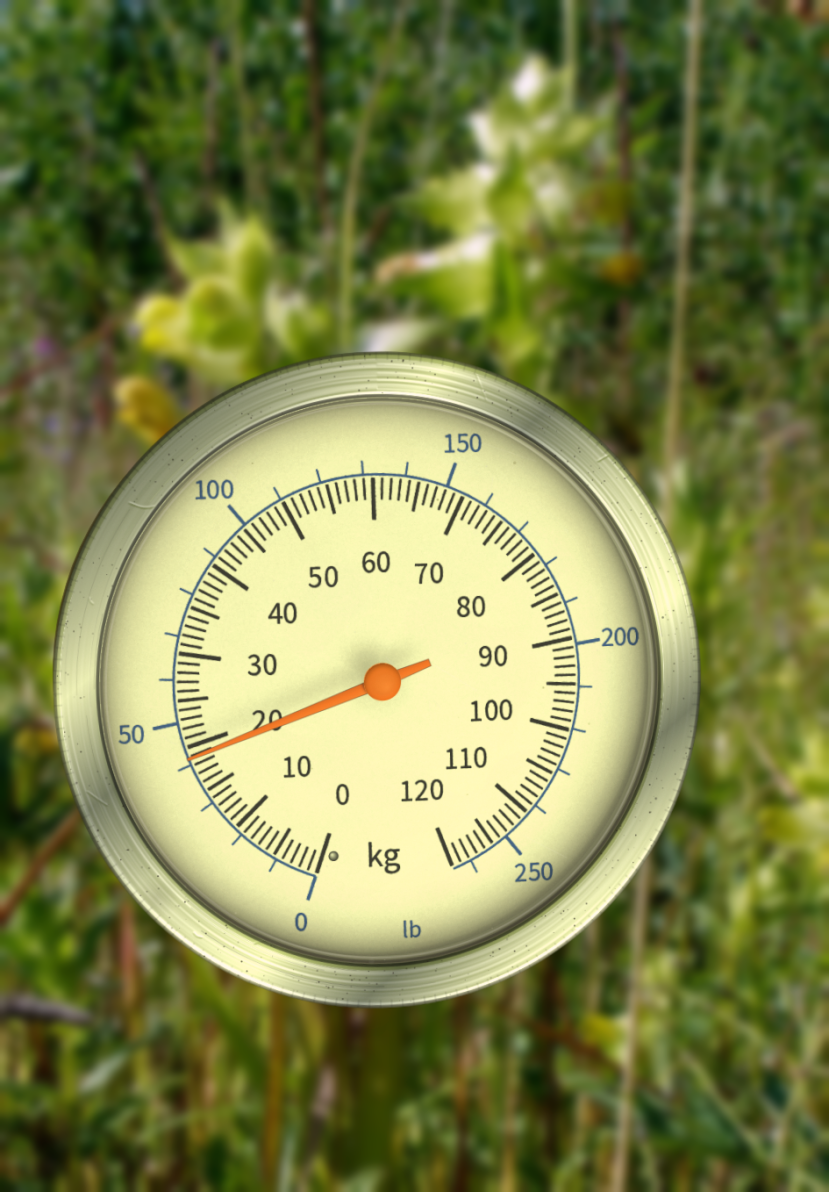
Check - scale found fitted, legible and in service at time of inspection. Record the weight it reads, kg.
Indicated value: 19 kg
